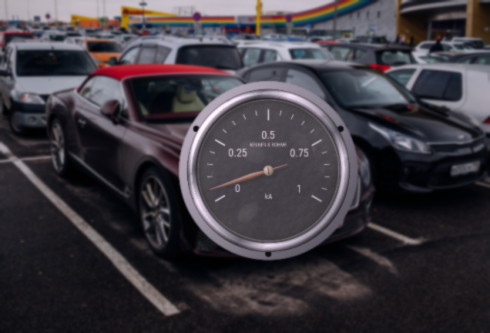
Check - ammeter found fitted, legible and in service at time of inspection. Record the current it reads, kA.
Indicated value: 0.05 kA
